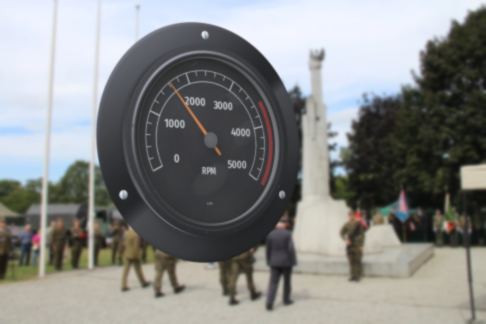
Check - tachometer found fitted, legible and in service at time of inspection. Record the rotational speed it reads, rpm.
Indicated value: 1600 rpm
